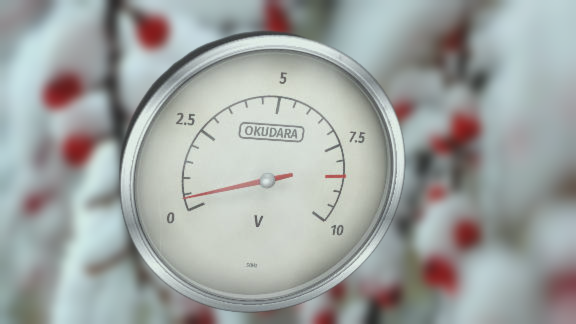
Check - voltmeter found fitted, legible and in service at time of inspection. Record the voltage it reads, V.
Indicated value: 0.5 V
